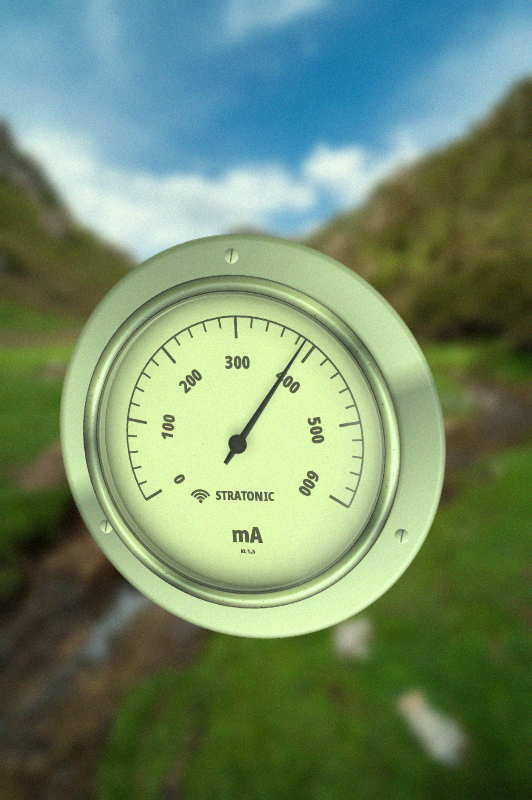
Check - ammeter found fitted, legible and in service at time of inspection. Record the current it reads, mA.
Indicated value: 390 mA
